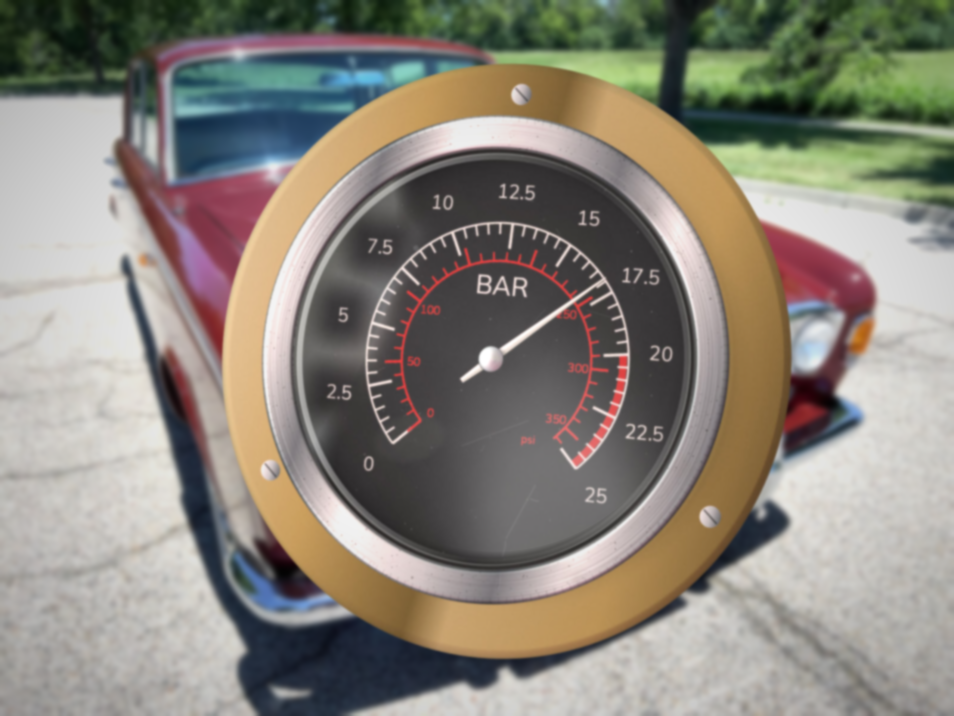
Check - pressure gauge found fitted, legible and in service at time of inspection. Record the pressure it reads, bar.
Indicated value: 17 bar
